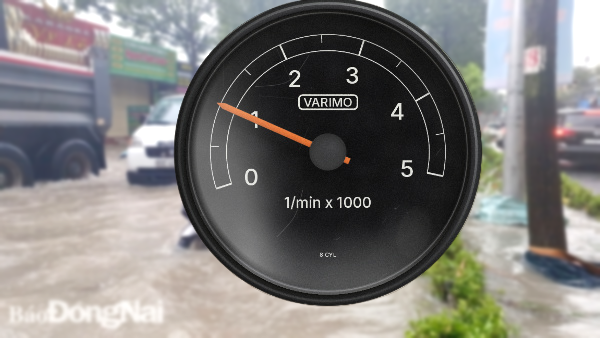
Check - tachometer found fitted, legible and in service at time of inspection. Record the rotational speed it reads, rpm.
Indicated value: 1000 rpm
